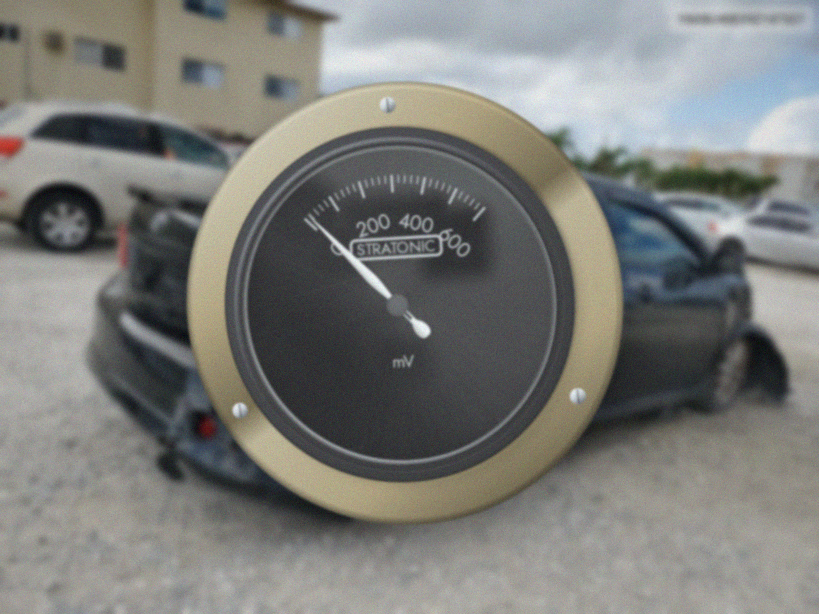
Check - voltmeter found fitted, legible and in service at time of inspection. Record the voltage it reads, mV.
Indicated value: 20 mV
